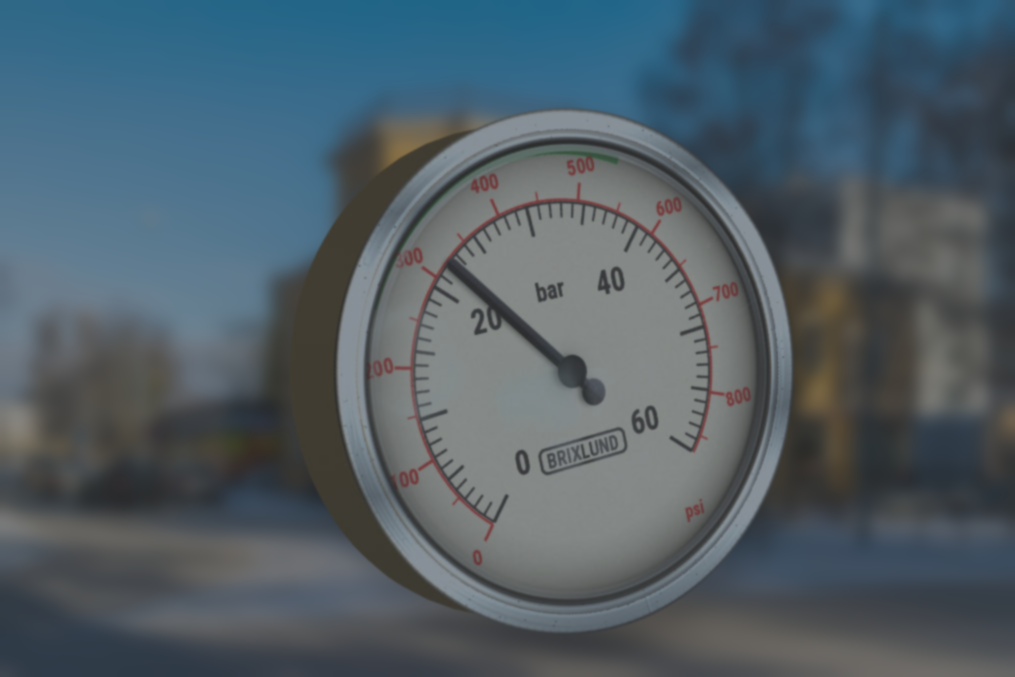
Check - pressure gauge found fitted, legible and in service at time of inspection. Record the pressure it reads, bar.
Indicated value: 22 bar
